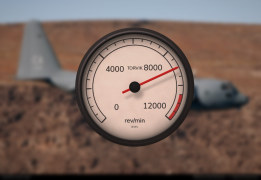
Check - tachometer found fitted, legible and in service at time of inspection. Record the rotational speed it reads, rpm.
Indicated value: 9000 rpm
